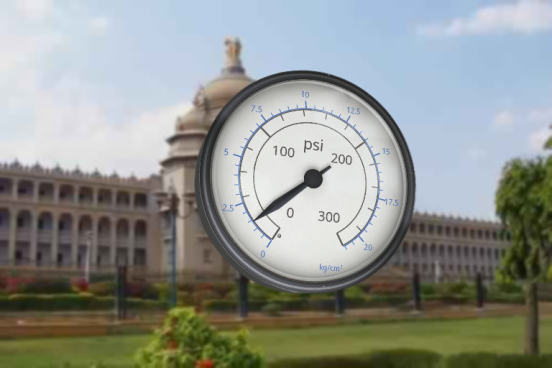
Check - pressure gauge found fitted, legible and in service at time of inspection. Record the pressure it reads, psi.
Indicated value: 20 psi
